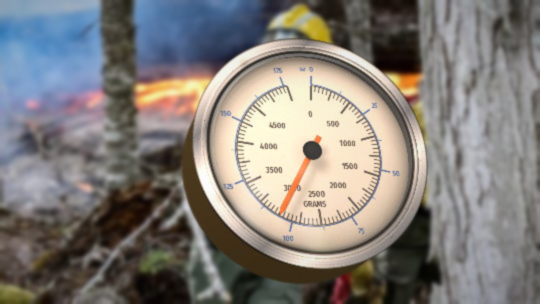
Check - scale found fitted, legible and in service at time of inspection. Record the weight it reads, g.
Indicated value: 3000 g
